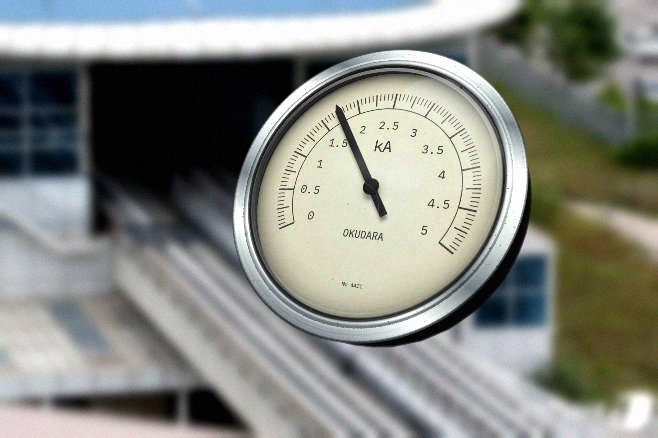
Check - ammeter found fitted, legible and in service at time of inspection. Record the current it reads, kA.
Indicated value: 1.75 kA
